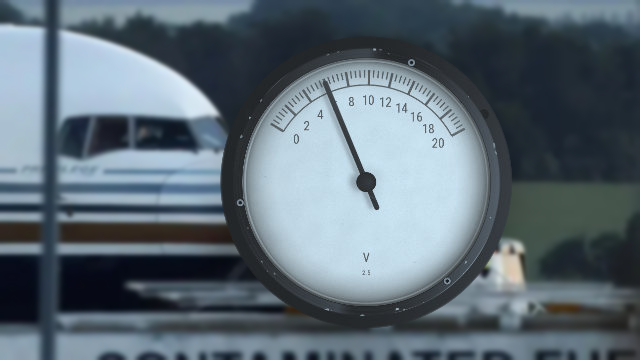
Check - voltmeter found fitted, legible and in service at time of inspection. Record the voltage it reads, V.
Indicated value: 6 V
